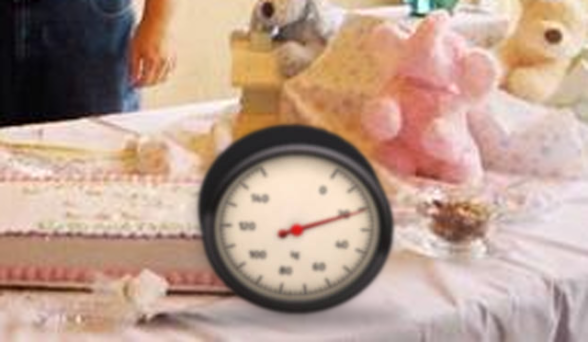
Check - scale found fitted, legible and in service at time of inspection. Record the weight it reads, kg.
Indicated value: 20 kg
